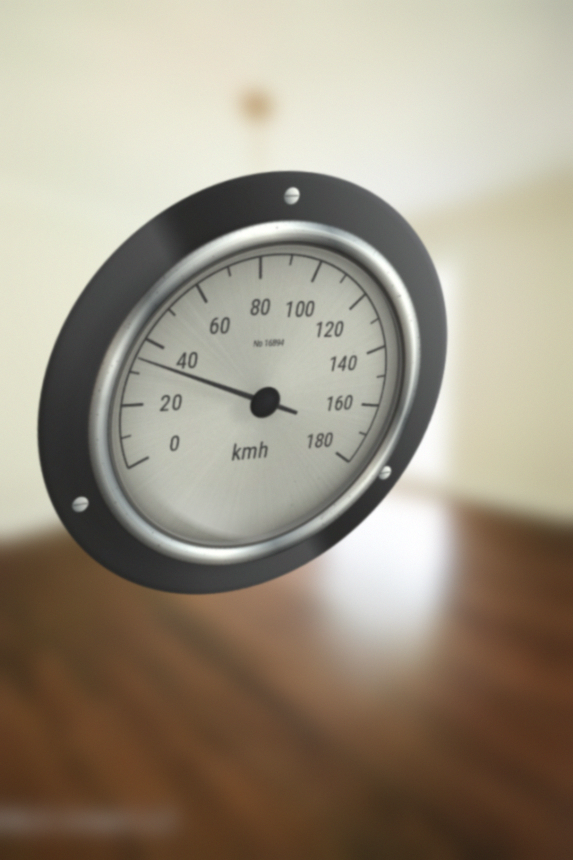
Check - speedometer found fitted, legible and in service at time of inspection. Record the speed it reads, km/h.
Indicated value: 35 km/h
